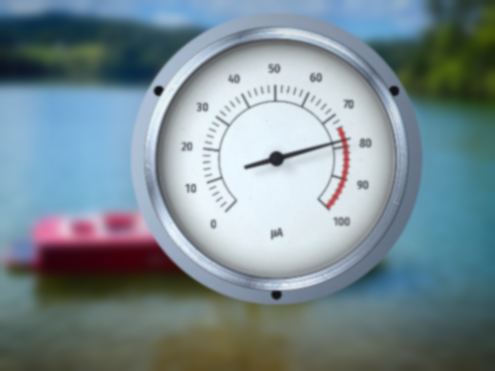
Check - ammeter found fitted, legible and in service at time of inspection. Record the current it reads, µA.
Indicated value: 78 µA
